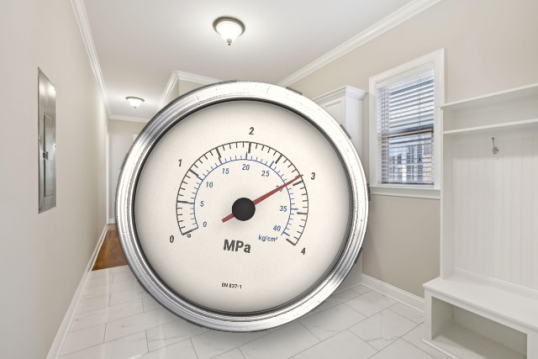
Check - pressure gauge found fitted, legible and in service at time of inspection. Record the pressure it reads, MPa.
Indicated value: 2.9 MPa
